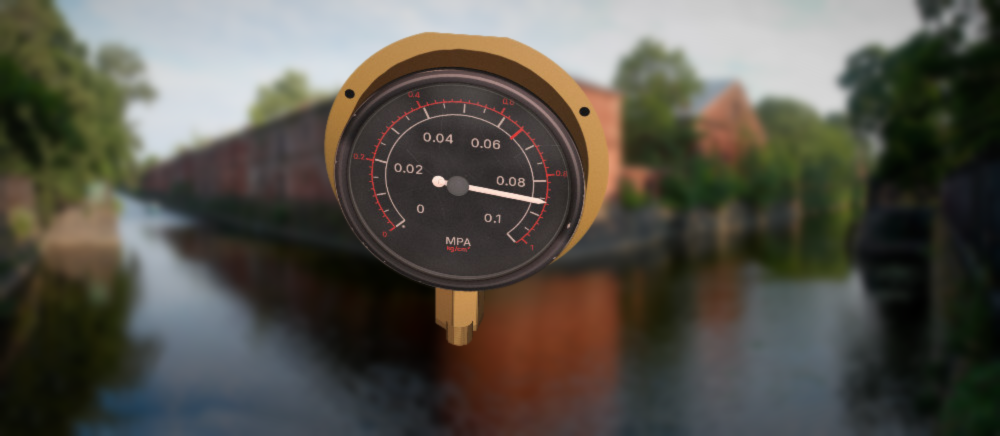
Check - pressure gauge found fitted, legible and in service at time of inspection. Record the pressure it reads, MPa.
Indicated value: 0.085 MPa
